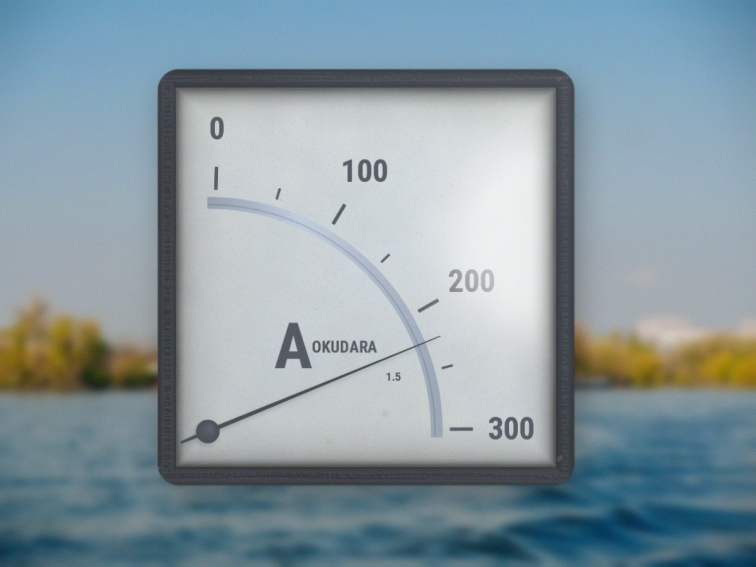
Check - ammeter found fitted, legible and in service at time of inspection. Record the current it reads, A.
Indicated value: 225 A
